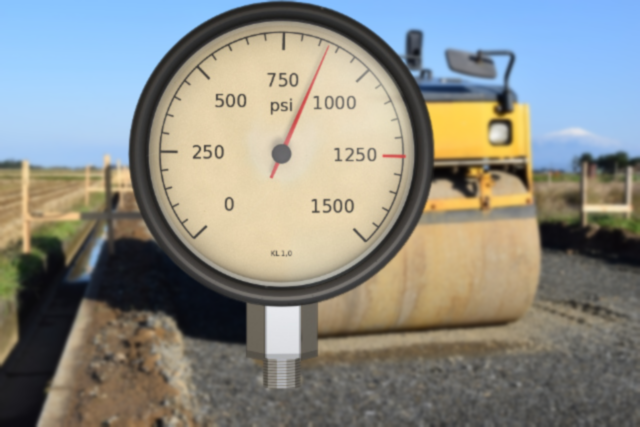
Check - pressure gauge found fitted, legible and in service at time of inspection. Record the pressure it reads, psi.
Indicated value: 875 psi
